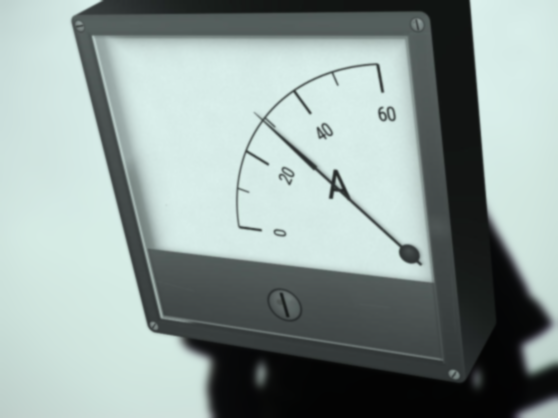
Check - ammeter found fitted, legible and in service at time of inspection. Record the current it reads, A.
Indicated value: 30 A
